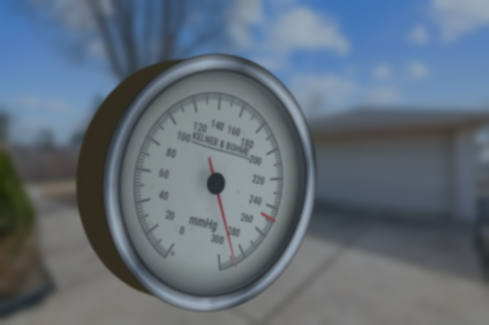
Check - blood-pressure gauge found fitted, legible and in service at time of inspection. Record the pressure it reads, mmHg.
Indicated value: 290 mmHg
